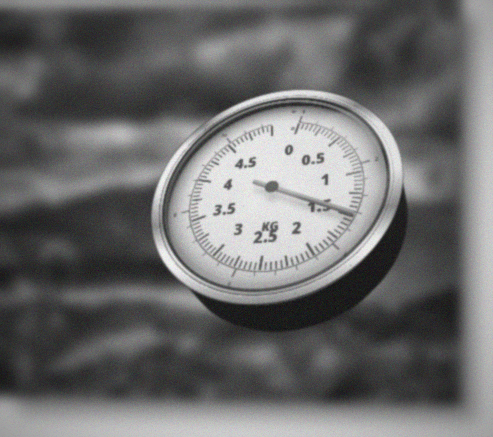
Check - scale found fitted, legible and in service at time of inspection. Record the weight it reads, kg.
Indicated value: 1.5 kg
